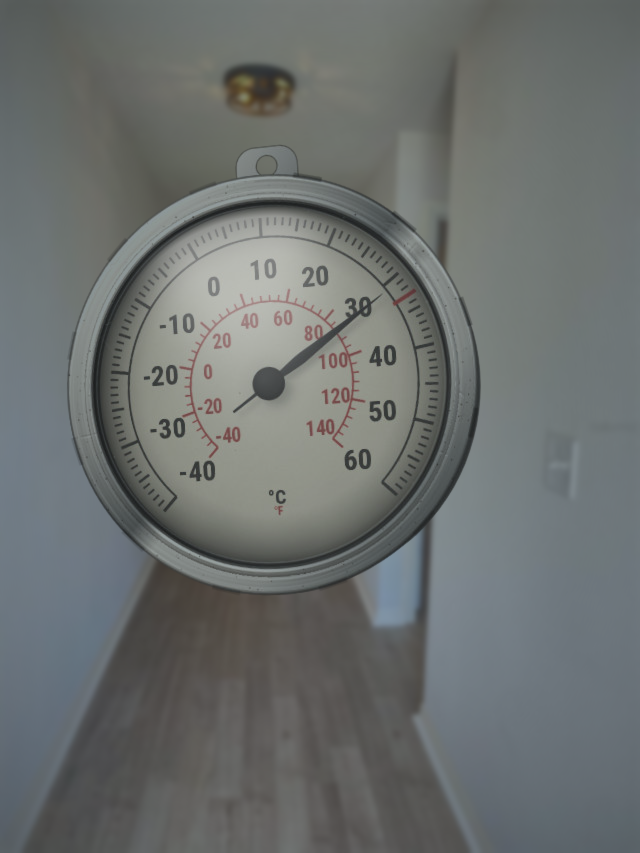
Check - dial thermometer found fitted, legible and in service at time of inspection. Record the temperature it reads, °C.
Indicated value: 31 °C
